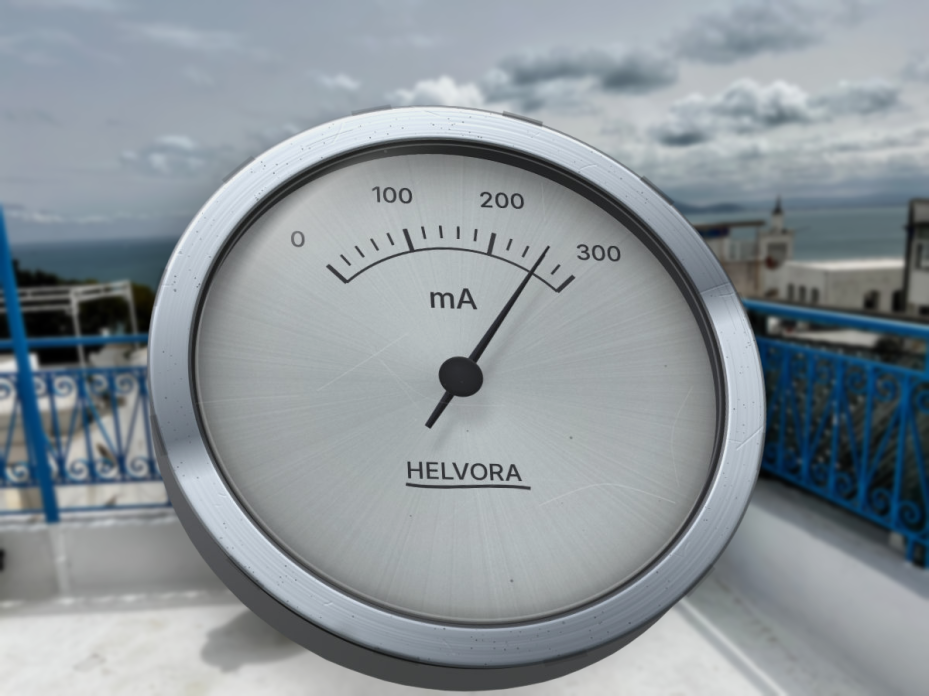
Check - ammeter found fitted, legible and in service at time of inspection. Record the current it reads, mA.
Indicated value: 260 mA
